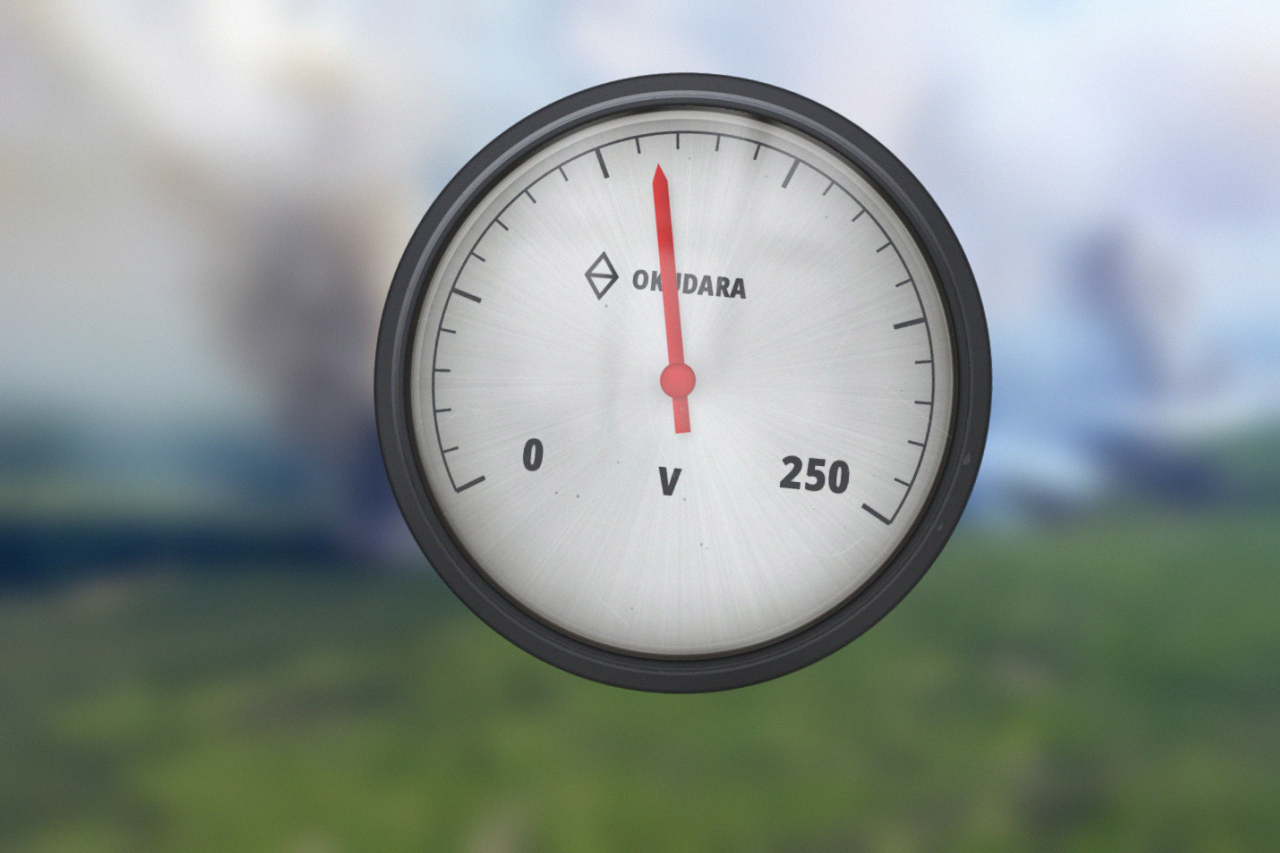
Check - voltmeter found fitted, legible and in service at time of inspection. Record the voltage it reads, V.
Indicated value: 115 V
